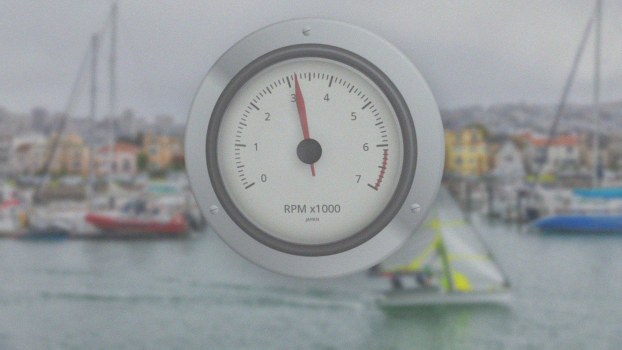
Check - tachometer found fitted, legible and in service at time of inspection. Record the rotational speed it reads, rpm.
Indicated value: 3200 rpm
